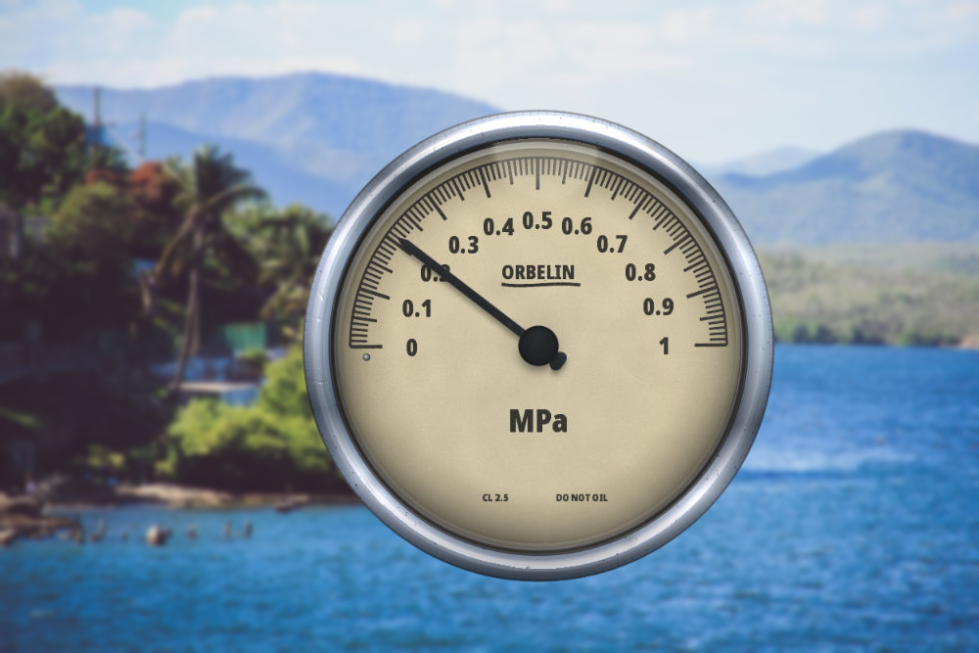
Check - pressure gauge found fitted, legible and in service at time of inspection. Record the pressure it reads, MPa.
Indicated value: 0.21 MPa
